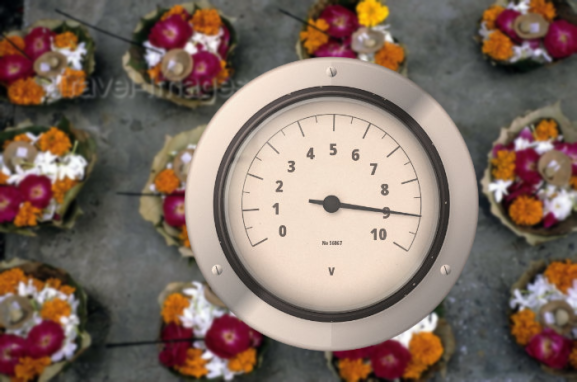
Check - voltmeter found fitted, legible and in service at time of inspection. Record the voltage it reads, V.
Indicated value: 9 V
